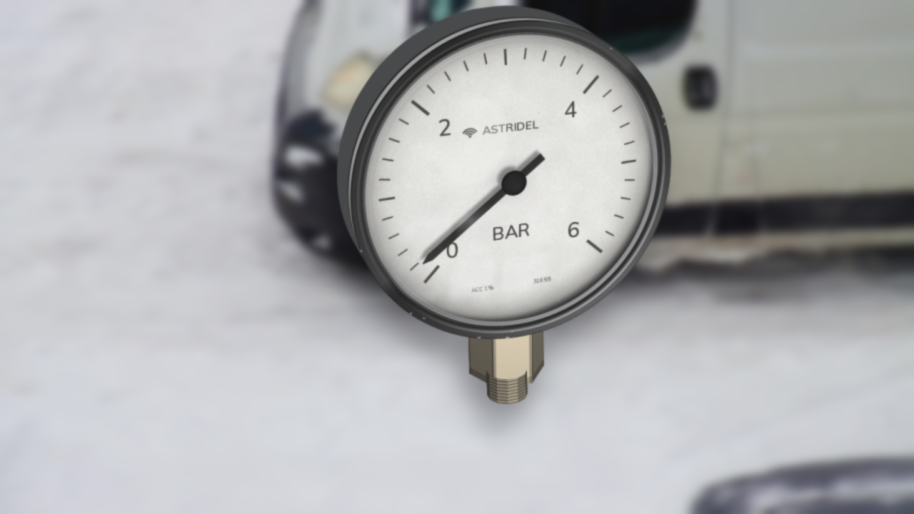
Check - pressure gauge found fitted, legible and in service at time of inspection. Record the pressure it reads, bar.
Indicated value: 0.2 bar
